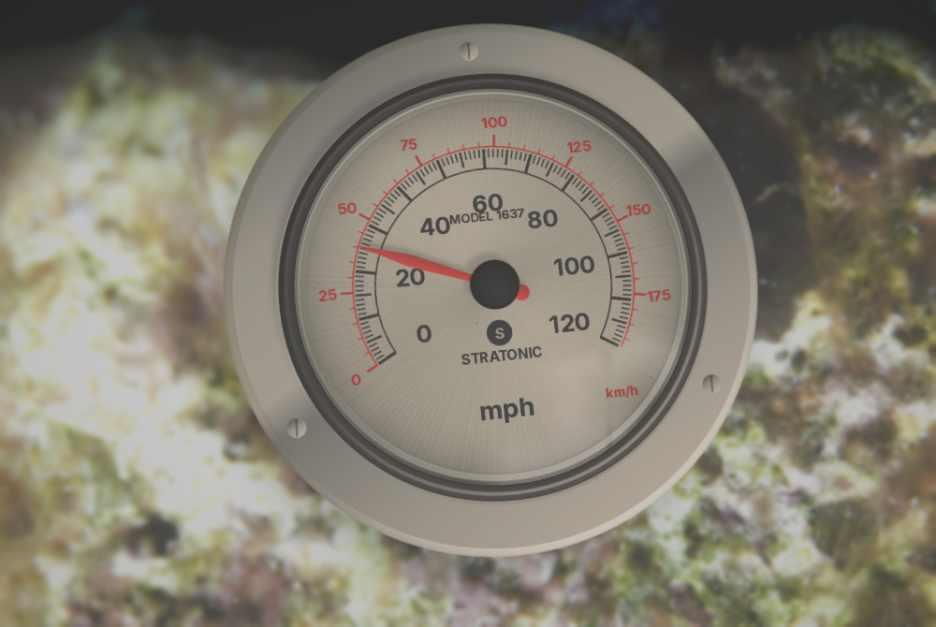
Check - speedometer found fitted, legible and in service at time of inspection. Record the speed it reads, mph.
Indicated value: 25 mph
